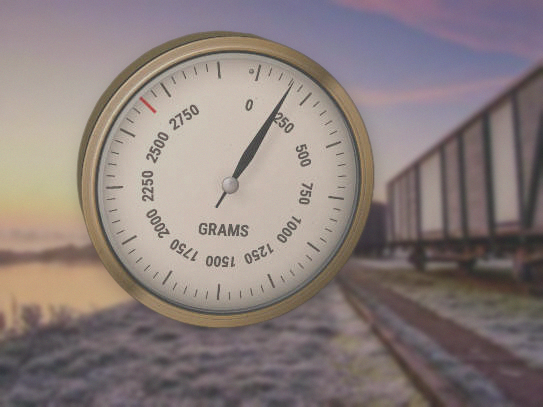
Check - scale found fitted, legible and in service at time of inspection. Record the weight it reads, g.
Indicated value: 150 g
